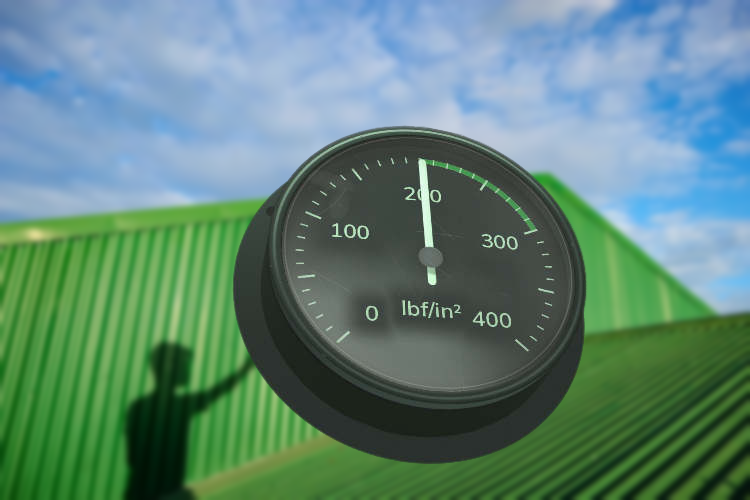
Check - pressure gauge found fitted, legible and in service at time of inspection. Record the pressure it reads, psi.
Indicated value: 200 psi
